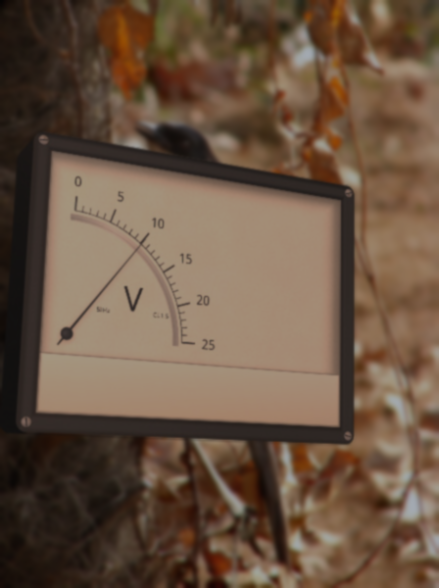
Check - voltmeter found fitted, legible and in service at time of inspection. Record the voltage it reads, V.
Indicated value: 10 V
